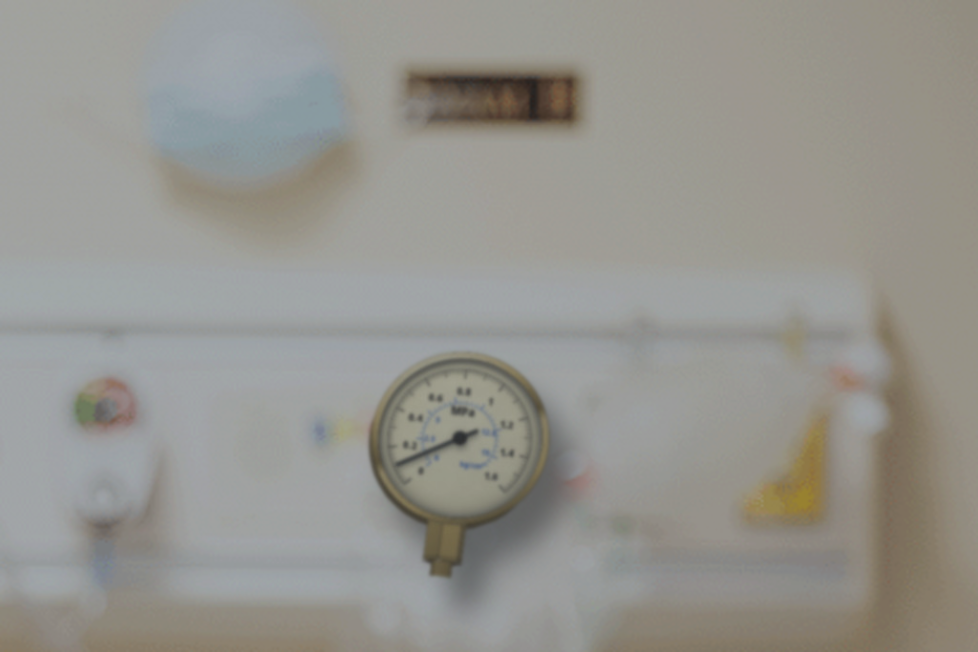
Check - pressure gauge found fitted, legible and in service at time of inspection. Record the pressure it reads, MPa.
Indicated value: 0.1 MPa
